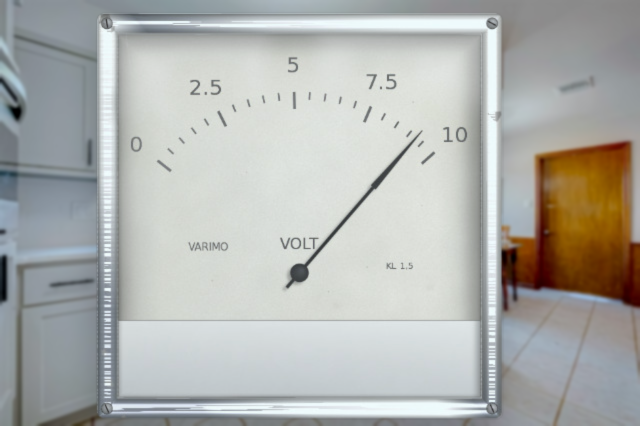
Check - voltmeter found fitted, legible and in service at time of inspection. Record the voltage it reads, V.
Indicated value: 9.25 V
